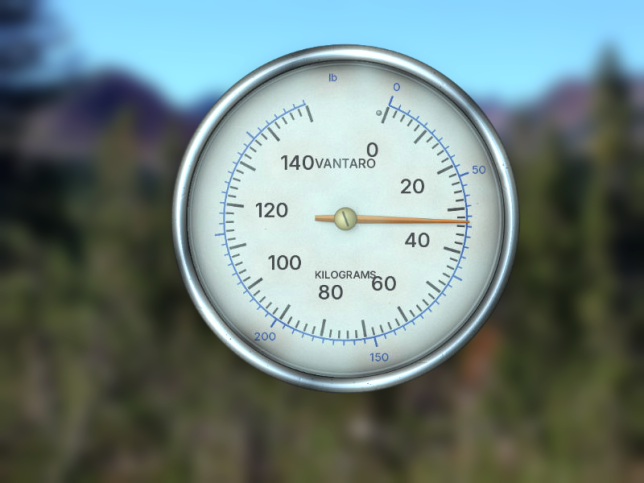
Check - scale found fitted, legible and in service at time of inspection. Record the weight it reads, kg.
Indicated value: 33 kg
